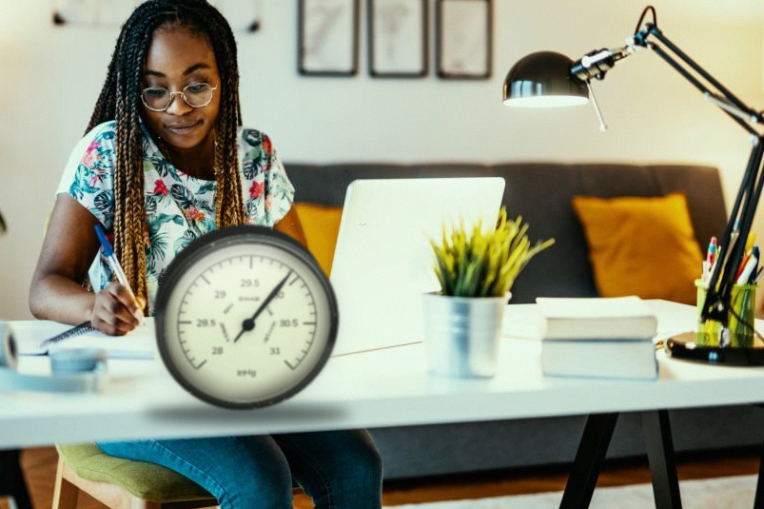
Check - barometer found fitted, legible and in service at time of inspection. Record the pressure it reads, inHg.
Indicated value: 29.9 inHg
